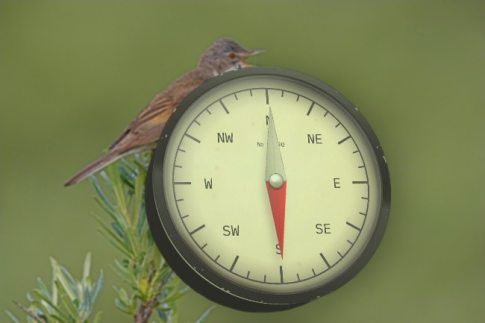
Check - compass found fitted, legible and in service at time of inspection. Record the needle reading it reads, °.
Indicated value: 180 °
